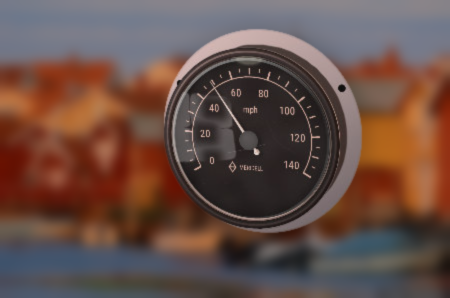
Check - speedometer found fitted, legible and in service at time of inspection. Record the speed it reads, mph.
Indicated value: 50 mph
